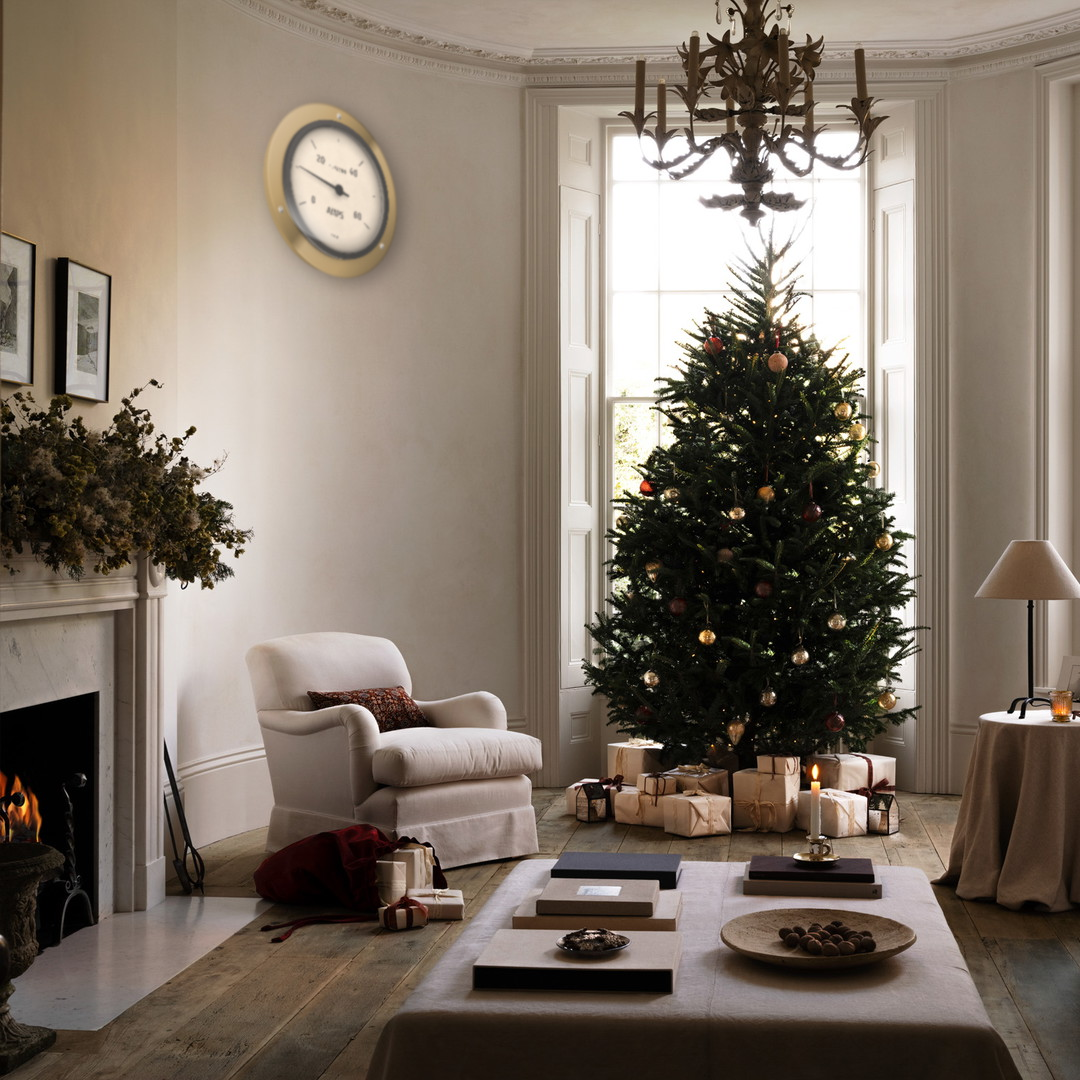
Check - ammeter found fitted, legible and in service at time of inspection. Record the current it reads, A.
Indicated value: 10 A
